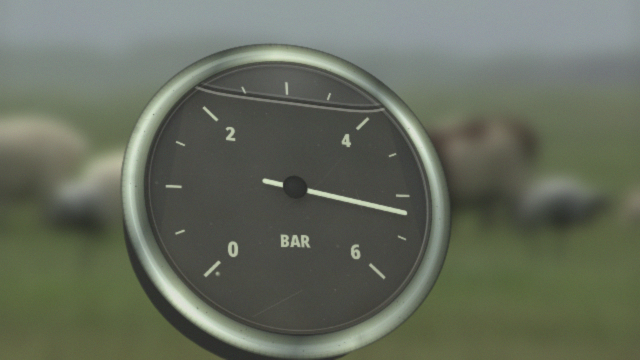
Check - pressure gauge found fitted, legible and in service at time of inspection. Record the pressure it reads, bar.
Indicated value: 5.25 bar
